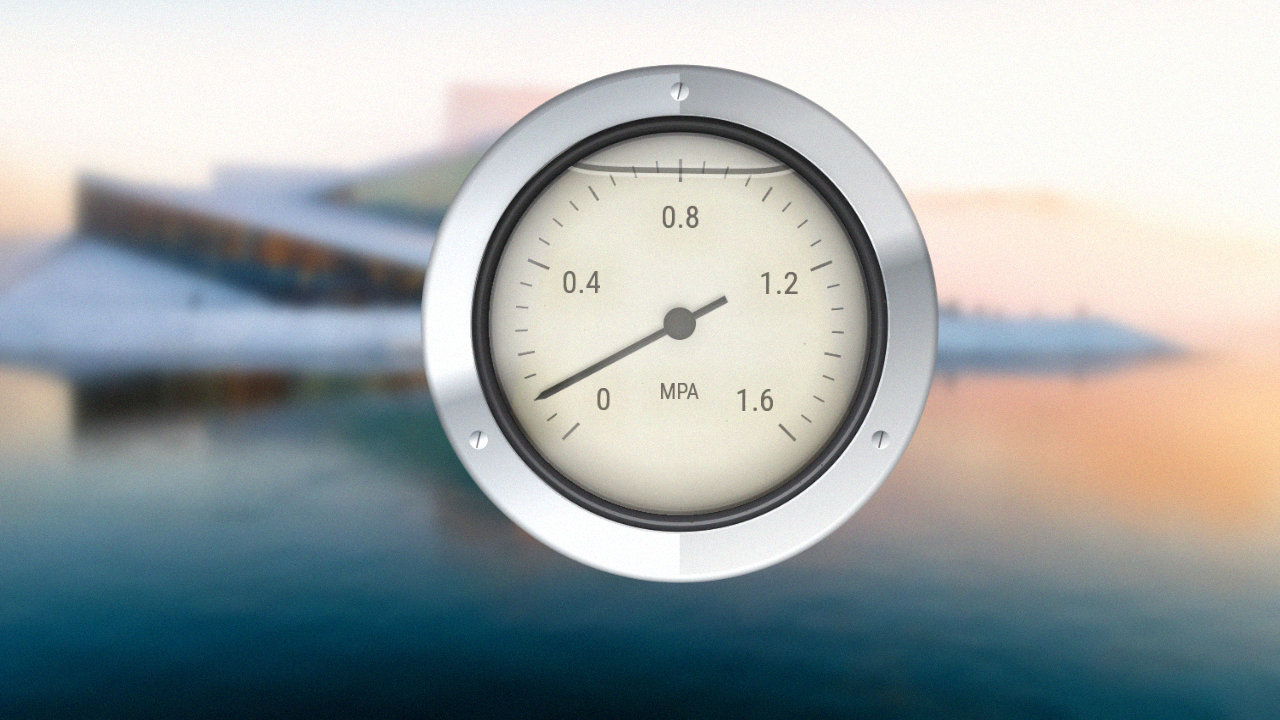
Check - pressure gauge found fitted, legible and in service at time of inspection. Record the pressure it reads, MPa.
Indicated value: 0.1 MPa
